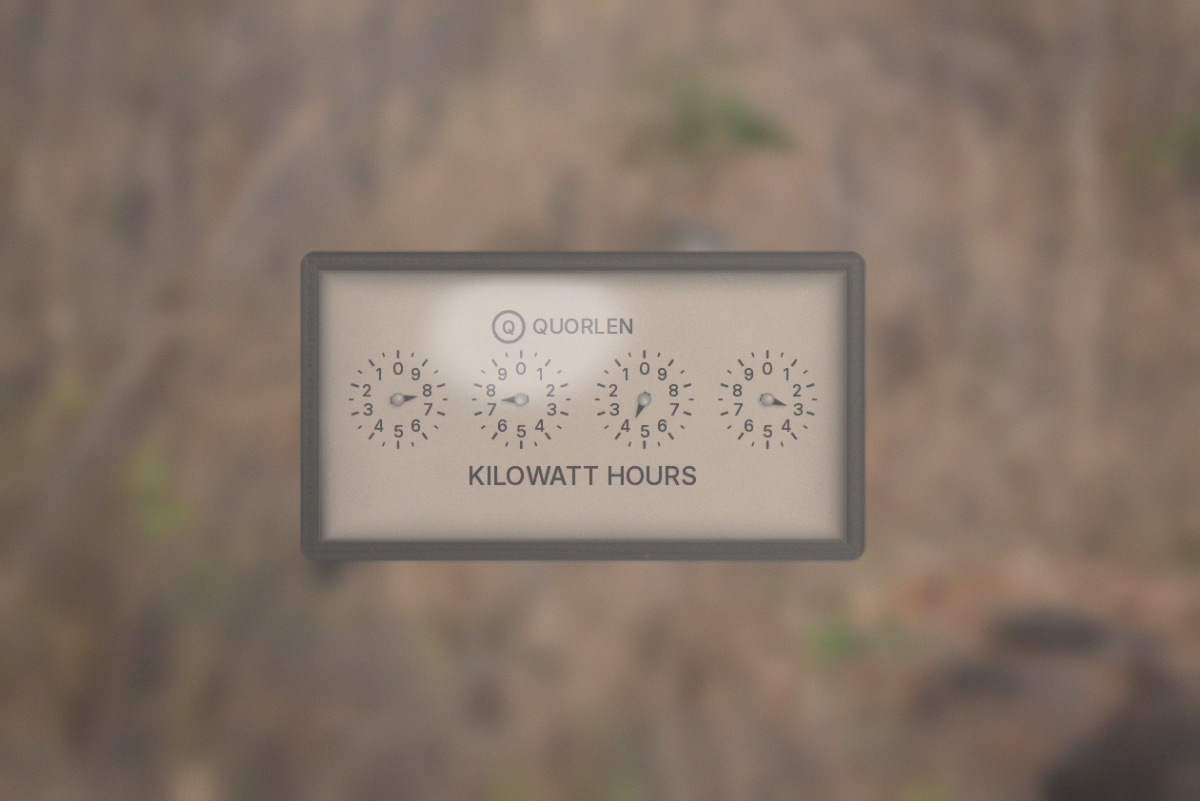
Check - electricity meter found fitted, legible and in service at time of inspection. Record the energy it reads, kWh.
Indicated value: 7743 kWh
